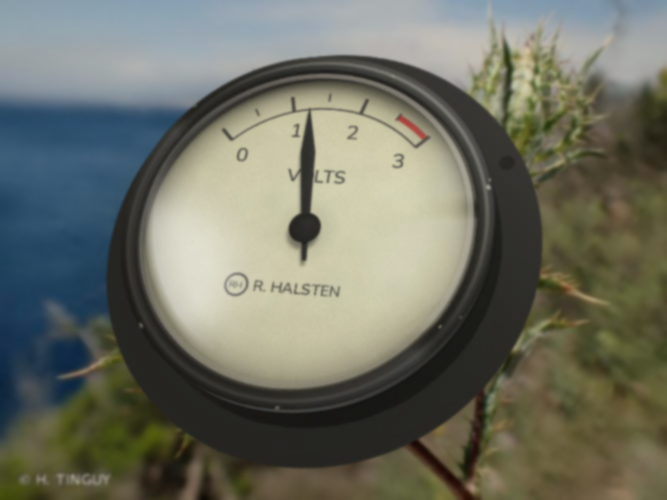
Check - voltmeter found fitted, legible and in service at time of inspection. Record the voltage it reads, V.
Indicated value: 1.25 V
